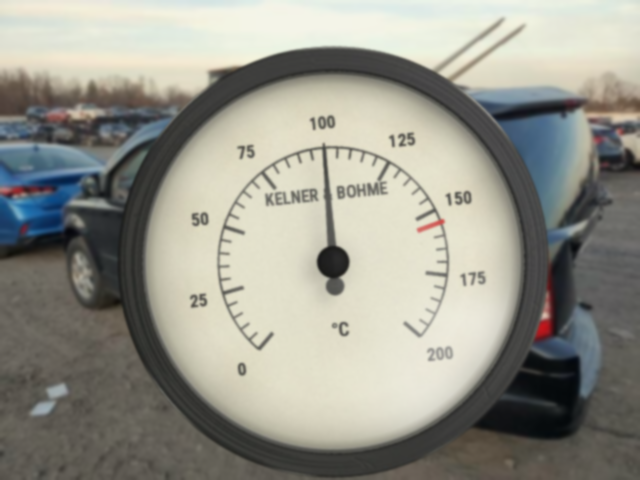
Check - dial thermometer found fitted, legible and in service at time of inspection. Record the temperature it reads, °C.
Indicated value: 100 °C
